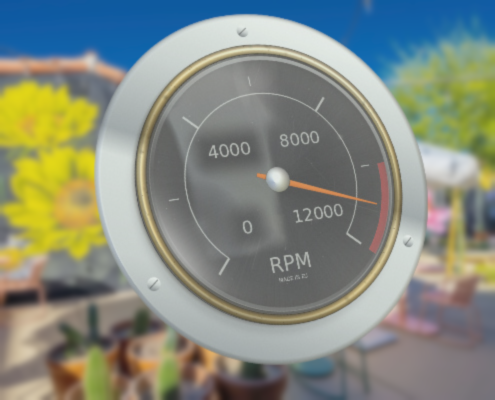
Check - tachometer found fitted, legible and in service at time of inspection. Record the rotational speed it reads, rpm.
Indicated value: 11000 rpm
